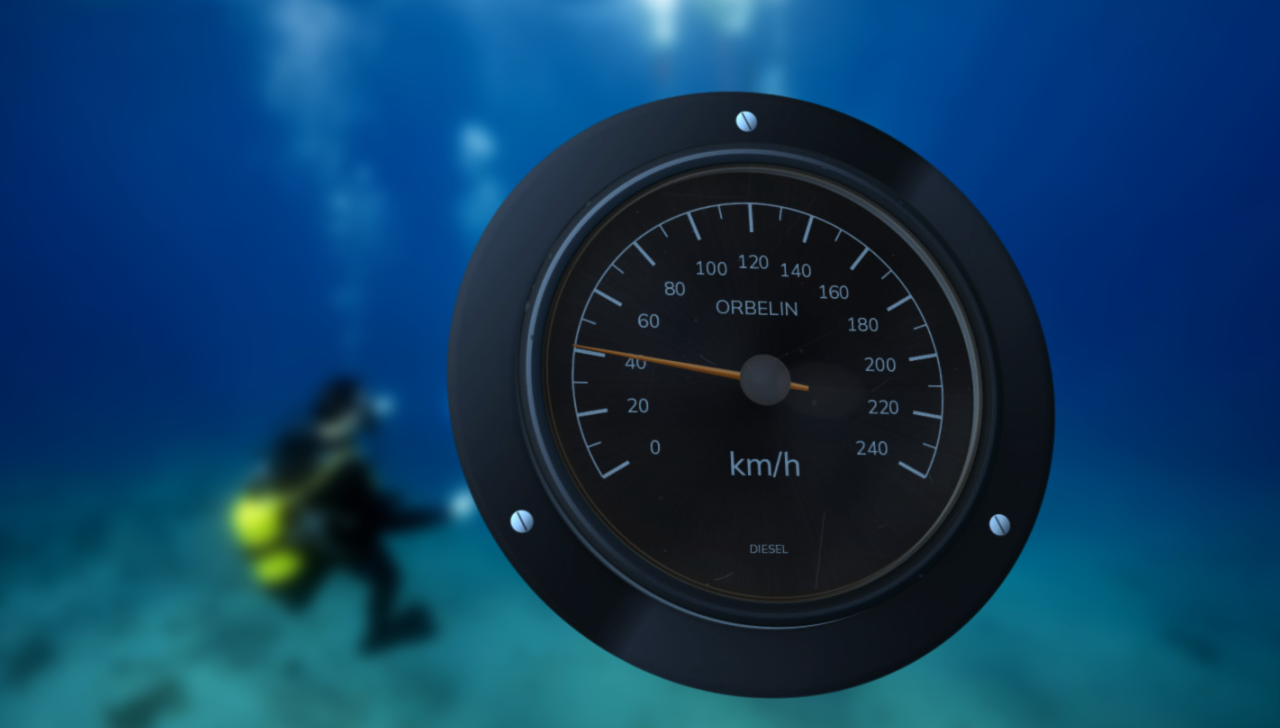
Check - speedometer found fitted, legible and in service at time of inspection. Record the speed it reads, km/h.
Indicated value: 40 km/h
